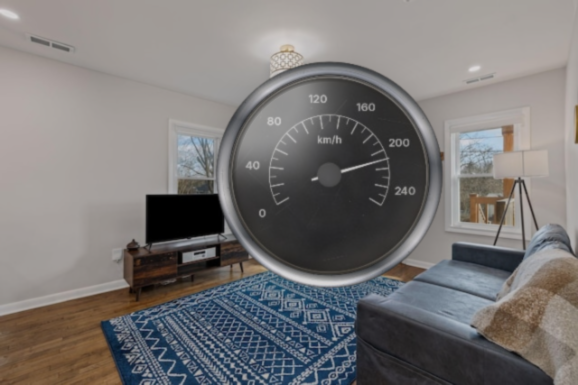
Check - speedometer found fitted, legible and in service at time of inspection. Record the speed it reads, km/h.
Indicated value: 210 km/h
